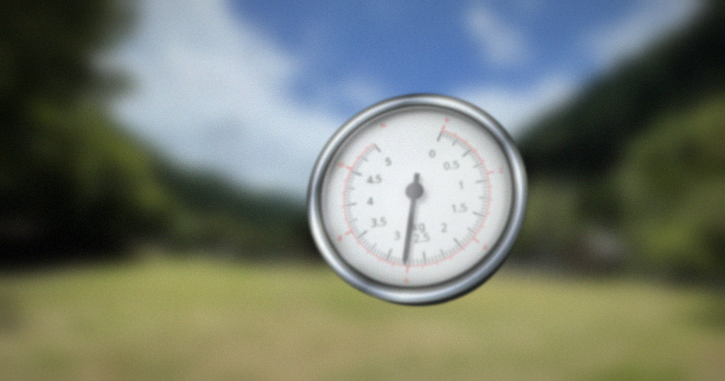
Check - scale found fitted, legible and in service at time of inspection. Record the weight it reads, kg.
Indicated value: 2.75 kg
